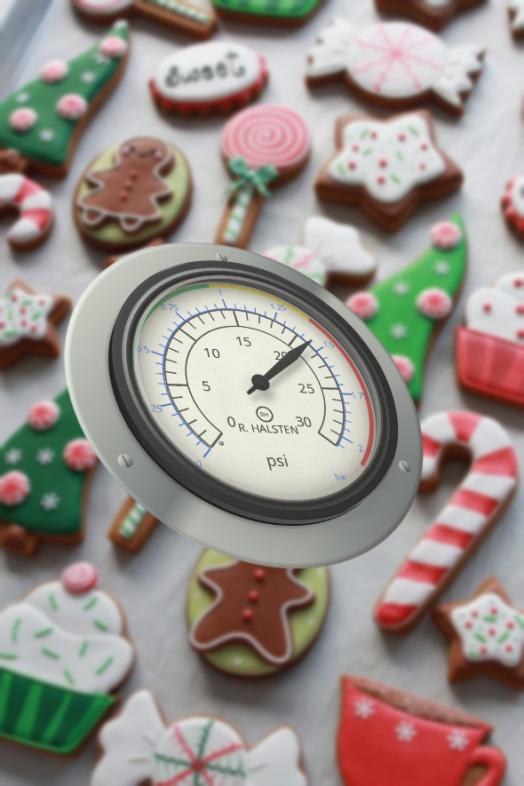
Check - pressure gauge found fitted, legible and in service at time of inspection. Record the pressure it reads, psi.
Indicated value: 21 psi
